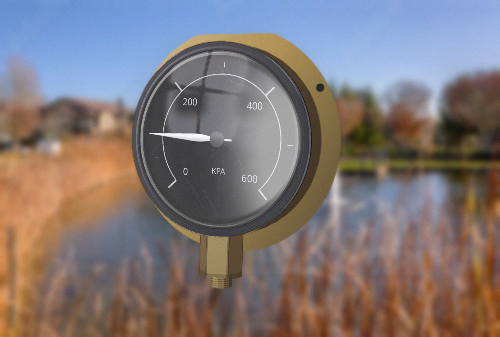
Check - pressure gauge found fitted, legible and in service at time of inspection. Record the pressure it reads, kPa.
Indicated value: 100 kPa
